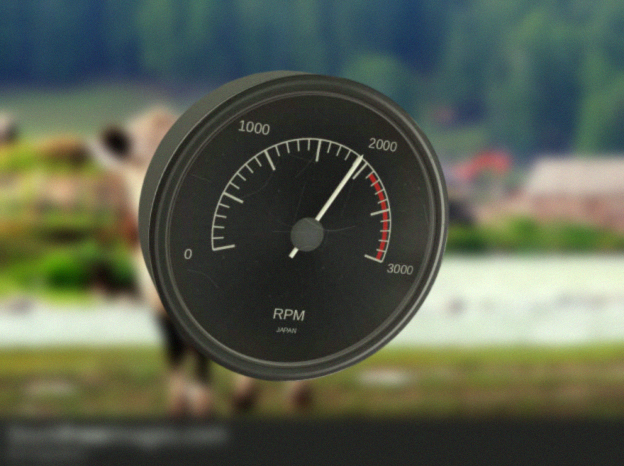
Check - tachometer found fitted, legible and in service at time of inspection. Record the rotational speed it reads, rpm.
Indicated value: 1900 rpm
